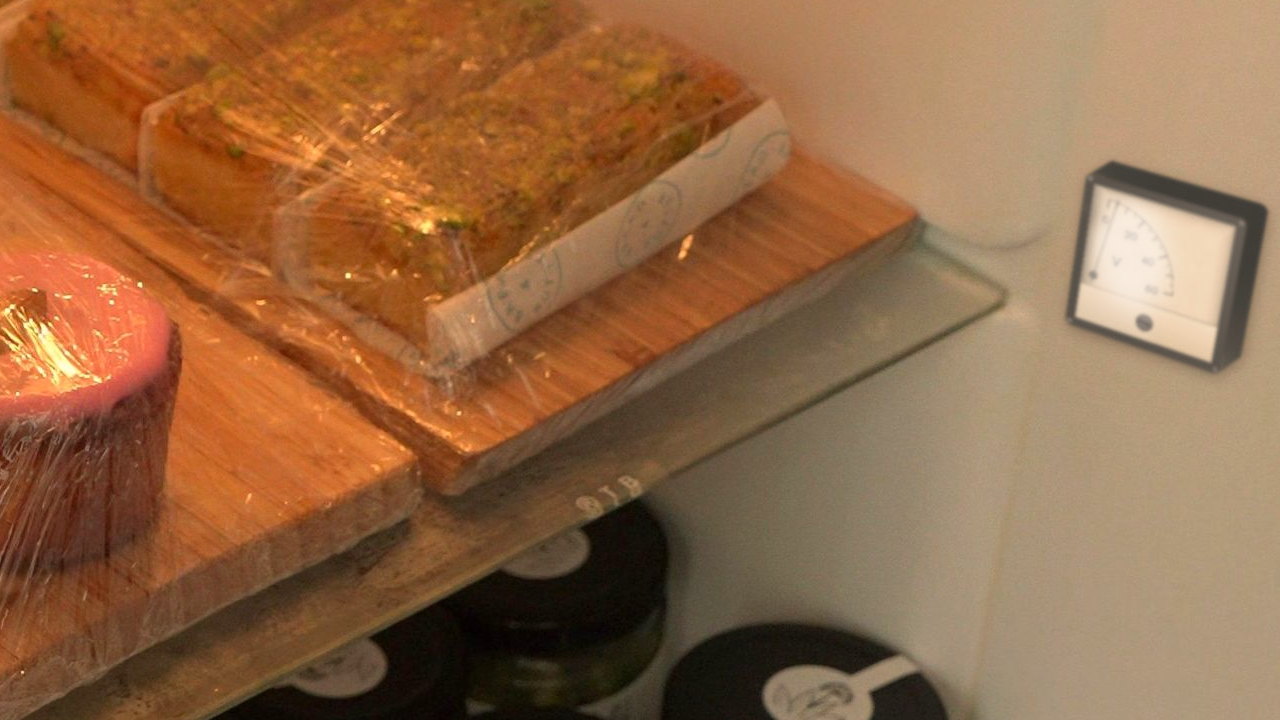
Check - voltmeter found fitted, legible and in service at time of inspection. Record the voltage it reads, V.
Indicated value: 5 V
